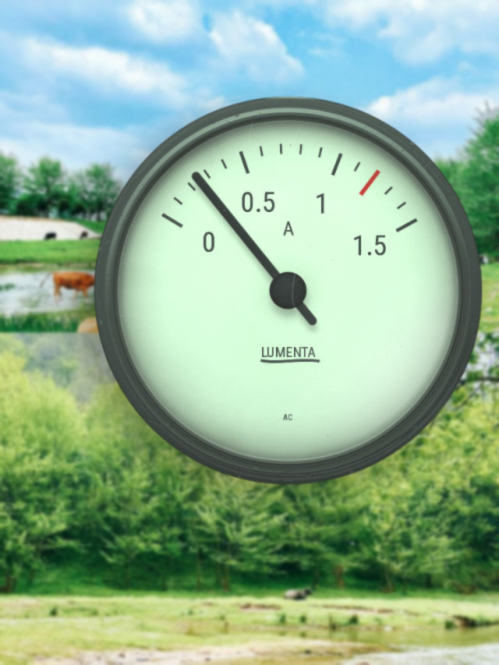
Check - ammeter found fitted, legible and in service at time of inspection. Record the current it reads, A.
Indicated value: 0.25 A
